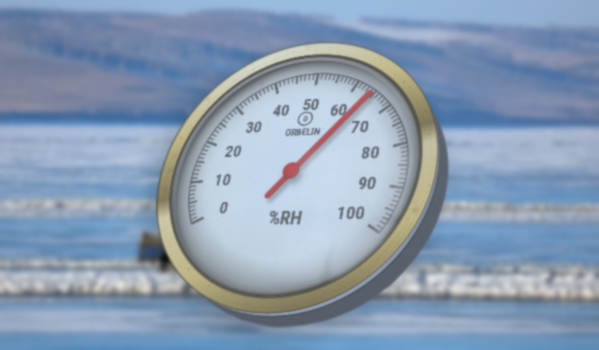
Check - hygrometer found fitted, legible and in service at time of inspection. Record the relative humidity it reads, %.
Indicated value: 65 %
